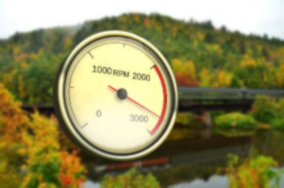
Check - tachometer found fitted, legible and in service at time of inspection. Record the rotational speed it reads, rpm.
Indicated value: 2750 rpm
